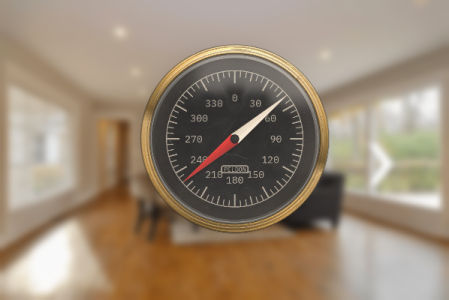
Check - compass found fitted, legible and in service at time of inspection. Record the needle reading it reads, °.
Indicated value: 230 °
